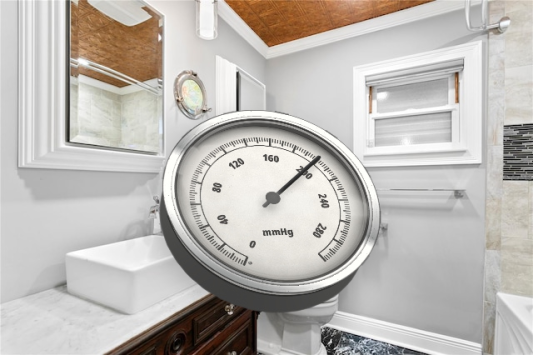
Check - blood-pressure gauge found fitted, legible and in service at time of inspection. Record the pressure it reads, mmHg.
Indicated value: 200 mmHg
